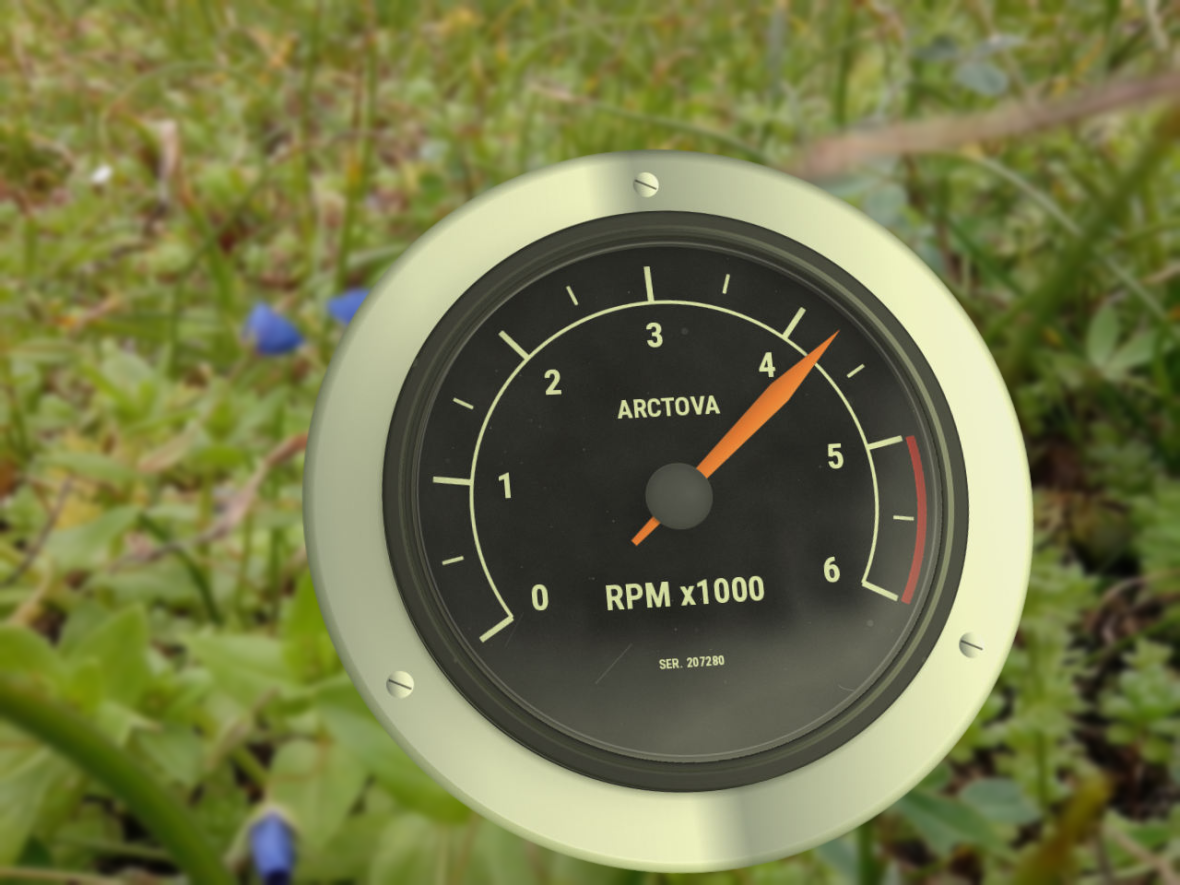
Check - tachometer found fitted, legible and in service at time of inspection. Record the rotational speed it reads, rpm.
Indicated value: 4250 rpm
